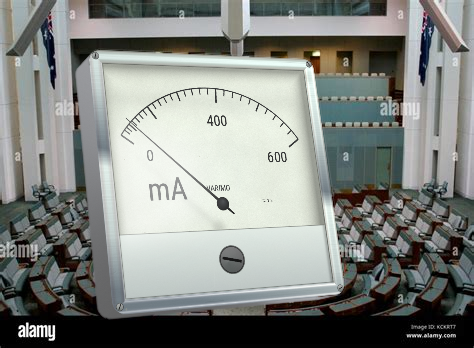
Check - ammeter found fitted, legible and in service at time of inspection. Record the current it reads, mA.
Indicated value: 100 mA
